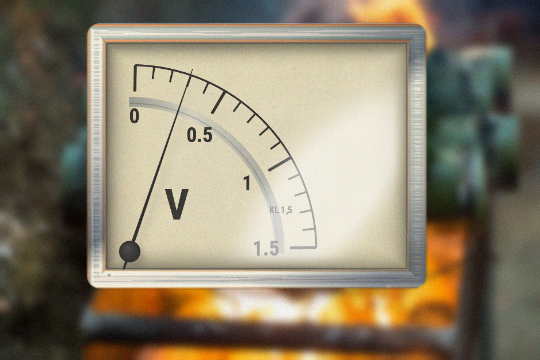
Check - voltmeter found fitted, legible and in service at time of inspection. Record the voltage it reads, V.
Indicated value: 0.3 V
